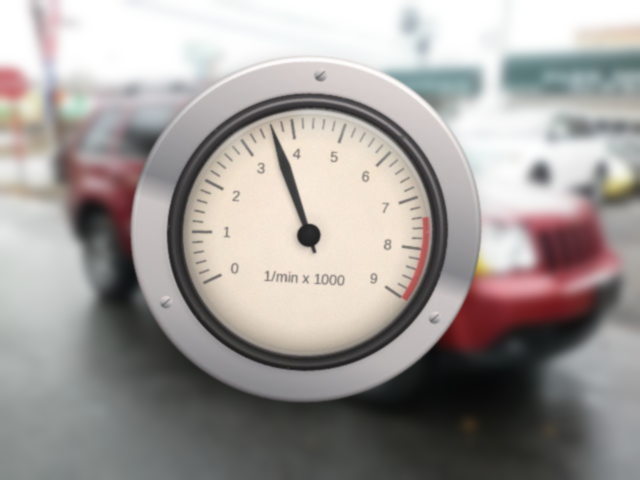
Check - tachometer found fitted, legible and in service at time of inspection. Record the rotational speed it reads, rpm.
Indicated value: 3600 rpm
